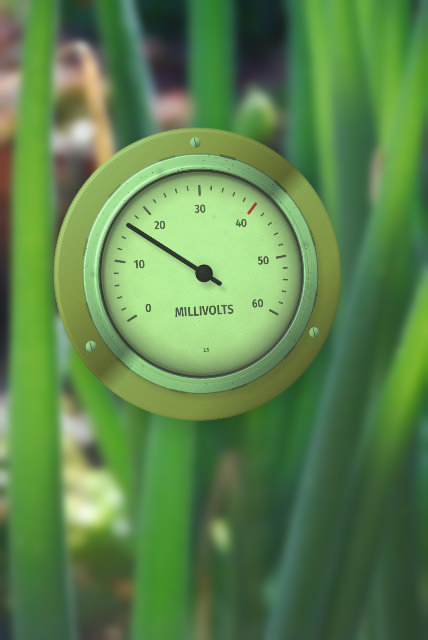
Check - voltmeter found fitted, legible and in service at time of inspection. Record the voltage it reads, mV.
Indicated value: 16 mV
